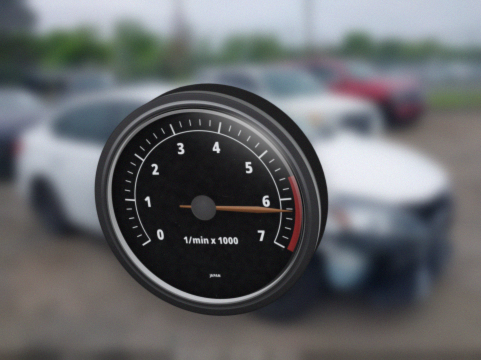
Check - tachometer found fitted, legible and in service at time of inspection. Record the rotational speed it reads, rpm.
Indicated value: 6200 rpm
